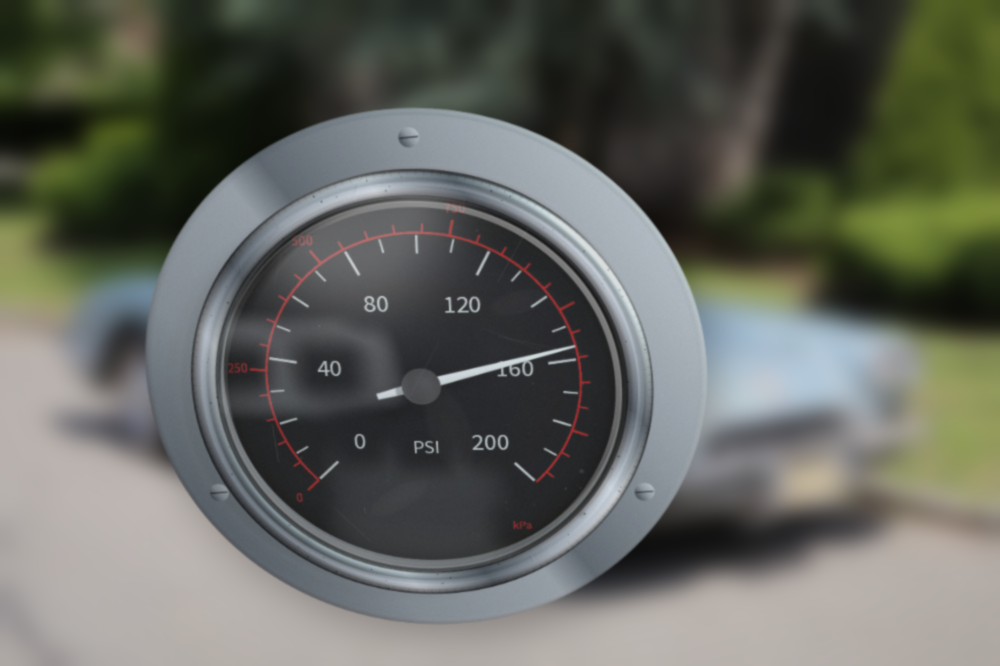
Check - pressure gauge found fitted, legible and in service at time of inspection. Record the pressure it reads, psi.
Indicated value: 155 psi
